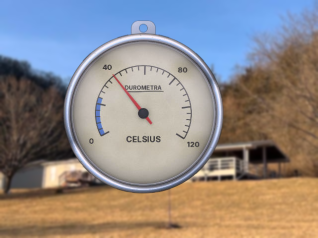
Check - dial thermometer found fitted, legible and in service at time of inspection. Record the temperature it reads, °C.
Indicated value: 40 °C
